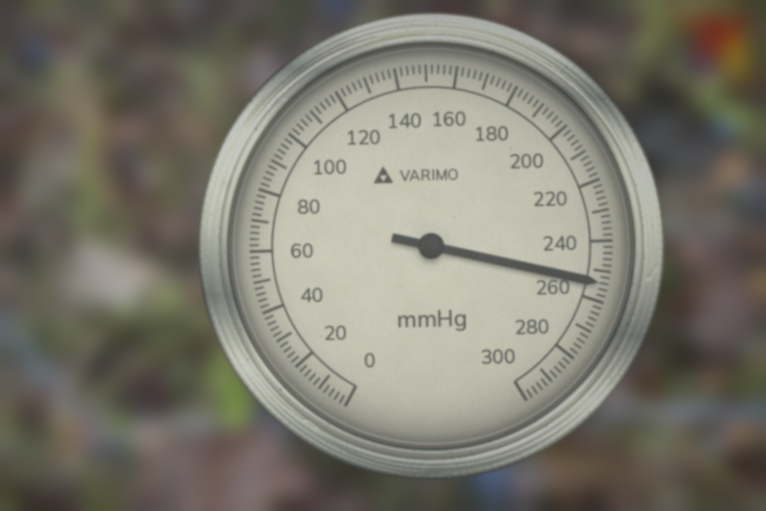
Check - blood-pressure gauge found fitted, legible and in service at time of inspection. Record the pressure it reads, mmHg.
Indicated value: 254 mmHg
